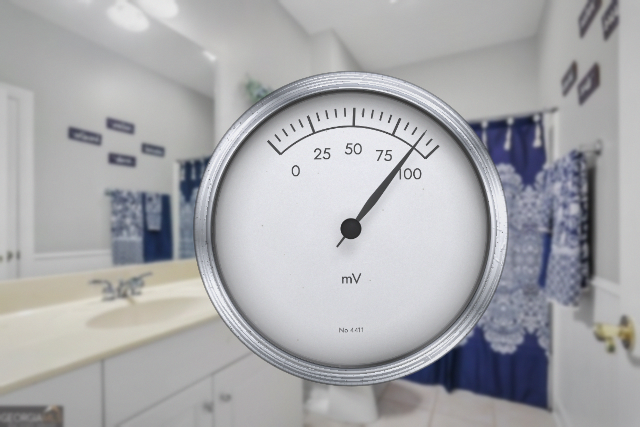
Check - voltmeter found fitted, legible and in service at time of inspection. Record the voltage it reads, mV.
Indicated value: 90 mV
